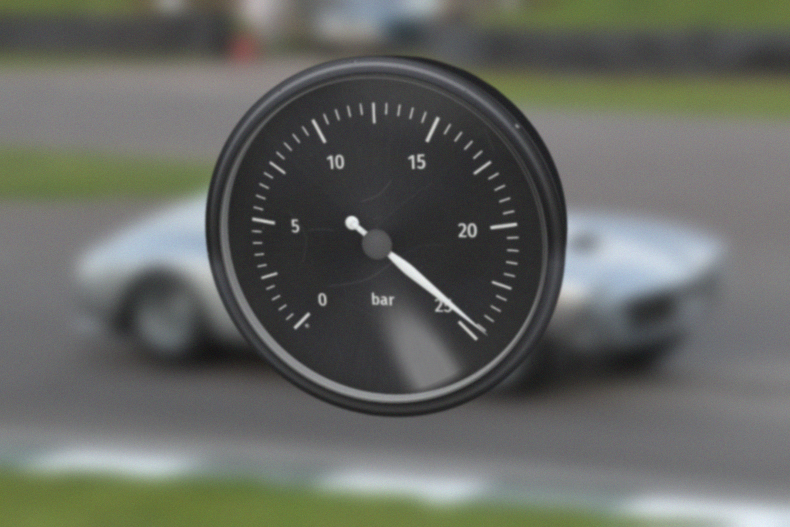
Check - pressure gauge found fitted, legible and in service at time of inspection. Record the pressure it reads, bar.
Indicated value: 24.5 bar
